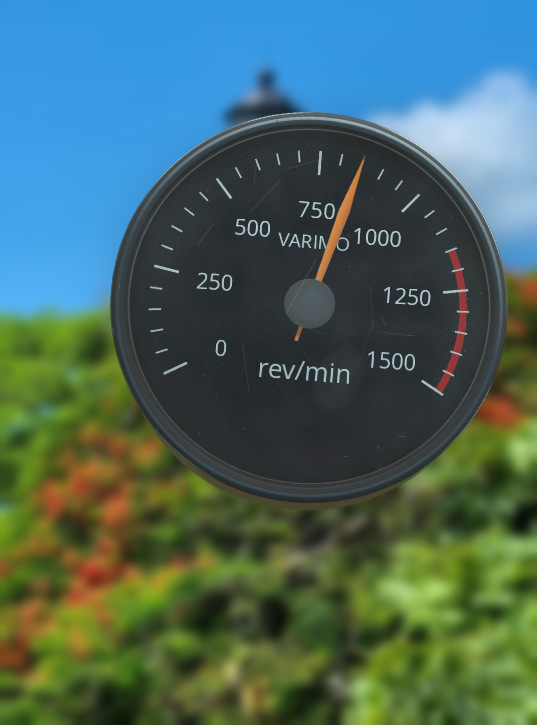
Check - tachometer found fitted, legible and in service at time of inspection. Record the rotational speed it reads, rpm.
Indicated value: 850 rpm
